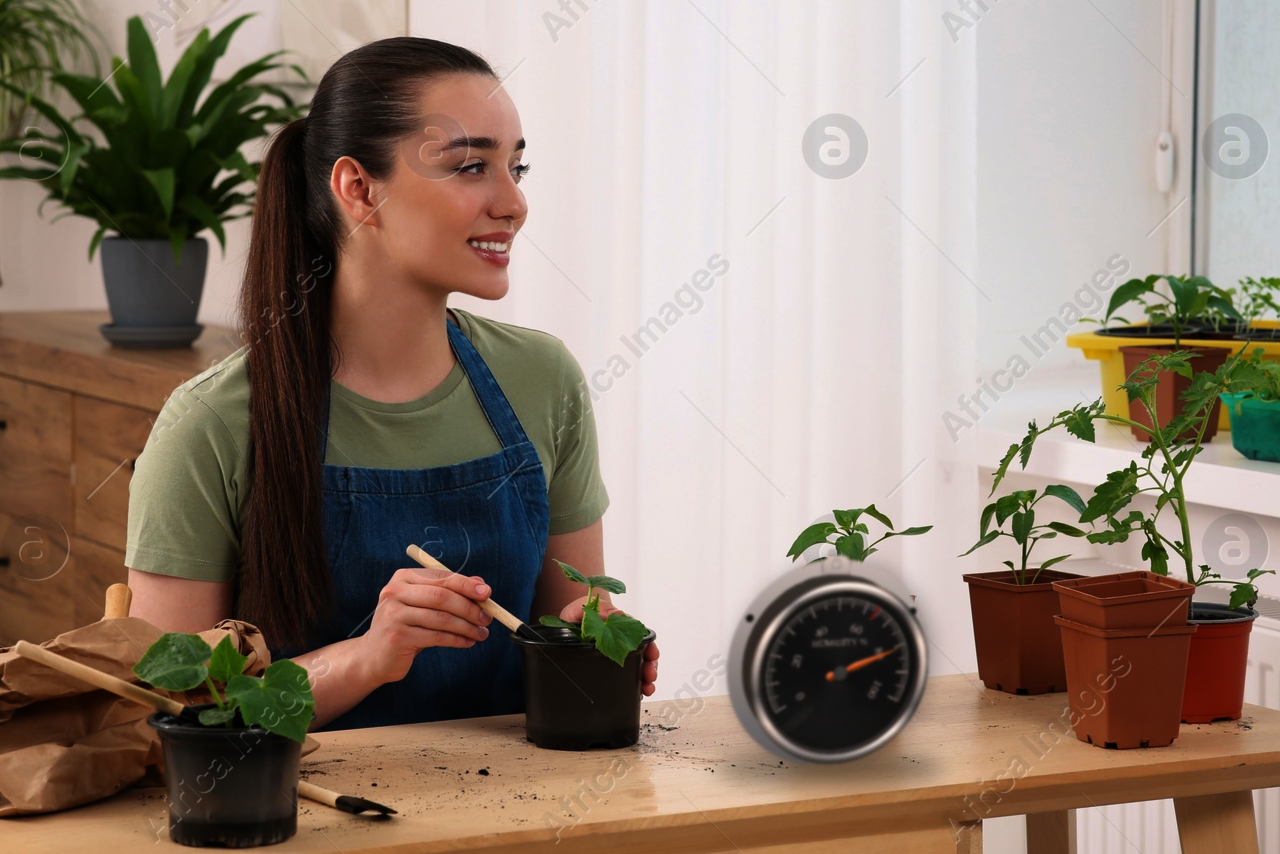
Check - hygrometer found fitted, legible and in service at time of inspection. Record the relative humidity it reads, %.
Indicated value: 80 %
